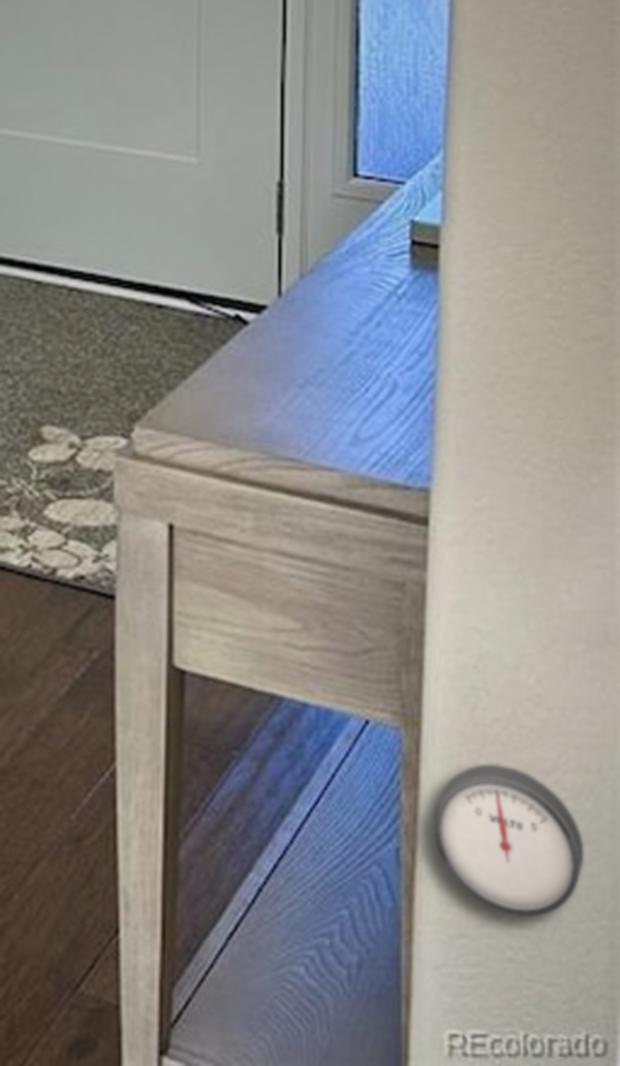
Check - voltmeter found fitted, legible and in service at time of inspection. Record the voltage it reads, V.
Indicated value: 2 V
